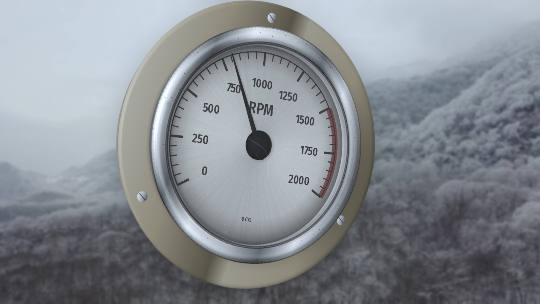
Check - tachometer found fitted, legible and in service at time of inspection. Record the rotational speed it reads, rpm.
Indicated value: 800 rpm
